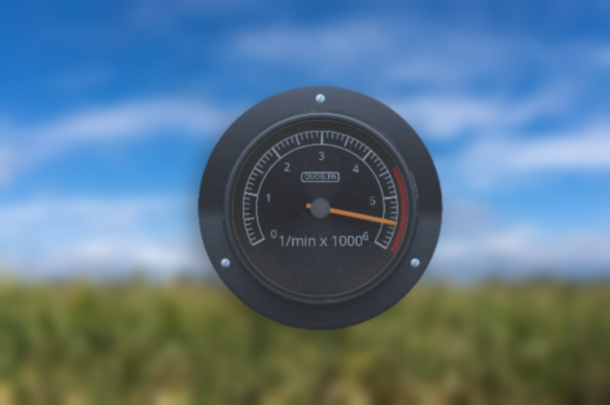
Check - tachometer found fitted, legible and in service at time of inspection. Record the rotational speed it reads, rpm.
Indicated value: 5500 rpm
